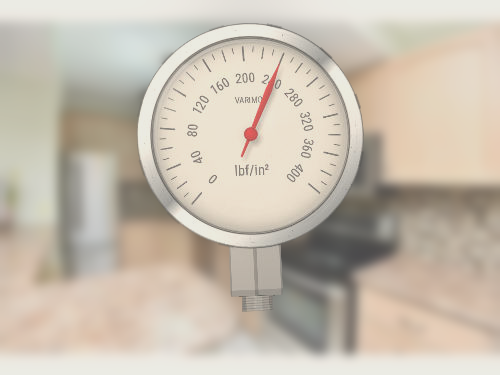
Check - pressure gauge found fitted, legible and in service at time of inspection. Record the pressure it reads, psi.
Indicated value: 240 psi
